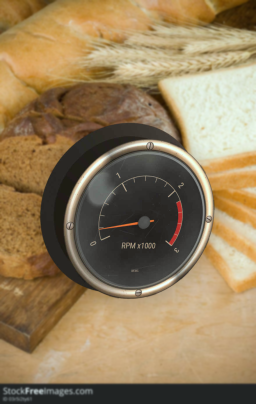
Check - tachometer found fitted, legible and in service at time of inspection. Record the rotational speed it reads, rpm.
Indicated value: 200 rpm
